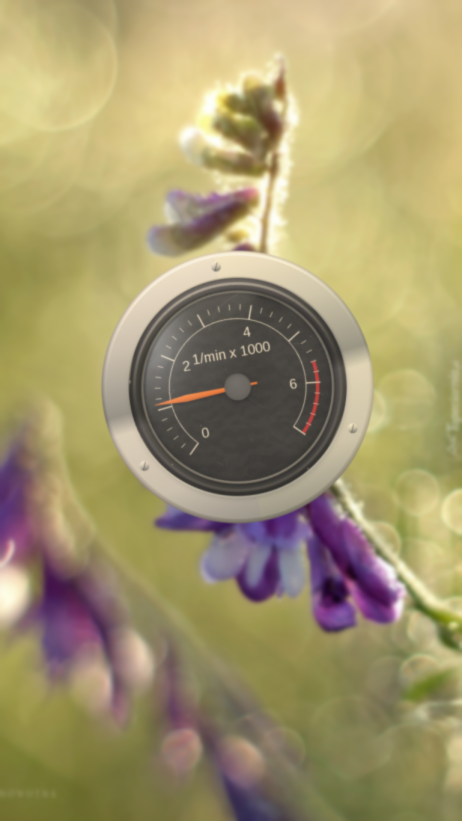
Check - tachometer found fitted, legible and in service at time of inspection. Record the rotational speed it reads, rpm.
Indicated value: 1100 rpm
